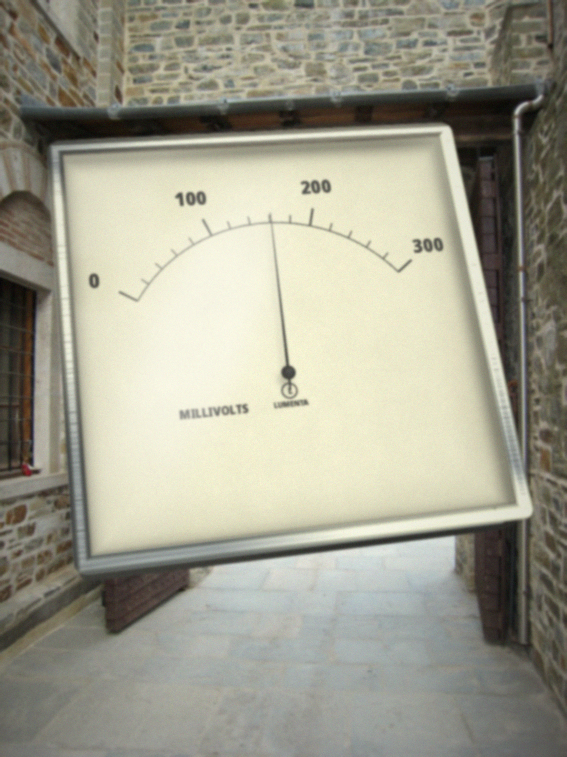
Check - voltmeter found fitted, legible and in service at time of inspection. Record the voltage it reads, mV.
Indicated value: 160 mV
